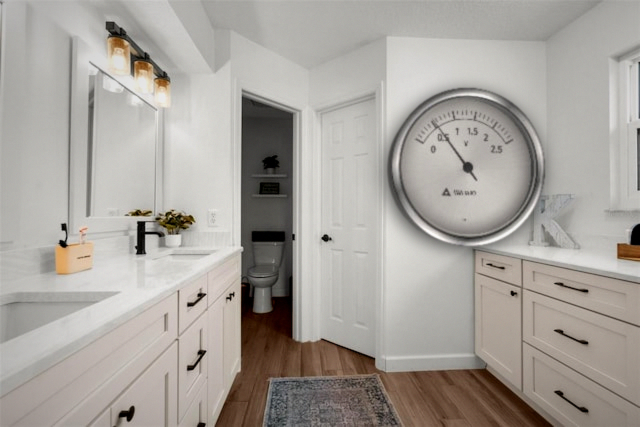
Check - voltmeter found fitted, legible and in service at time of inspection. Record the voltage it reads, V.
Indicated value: 0.5 V
